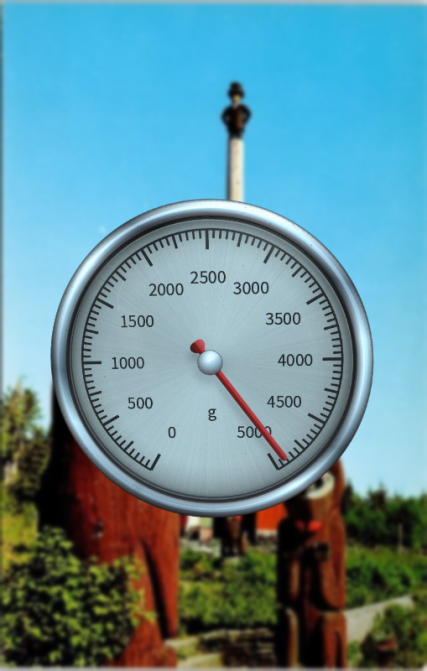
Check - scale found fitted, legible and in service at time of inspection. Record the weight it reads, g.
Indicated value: 4900 g
